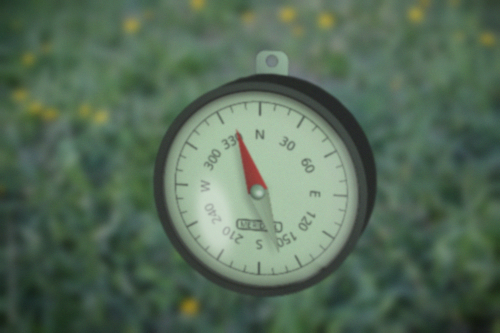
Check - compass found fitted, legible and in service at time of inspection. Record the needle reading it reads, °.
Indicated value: 340 °
